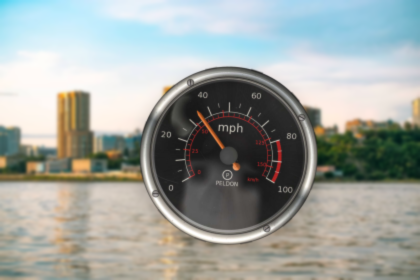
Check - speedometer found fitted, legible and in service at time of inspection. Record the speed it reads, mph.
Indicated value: 35 mph
